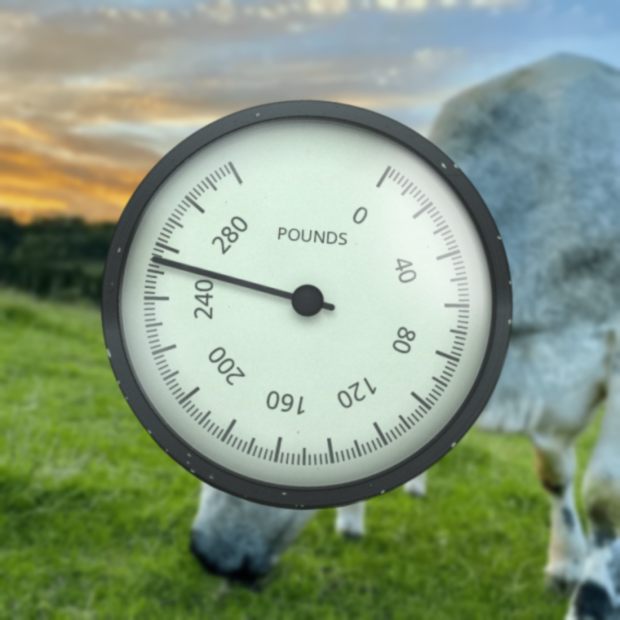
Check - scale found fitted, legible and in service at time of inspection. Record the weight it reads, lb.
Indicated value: 254 lb
